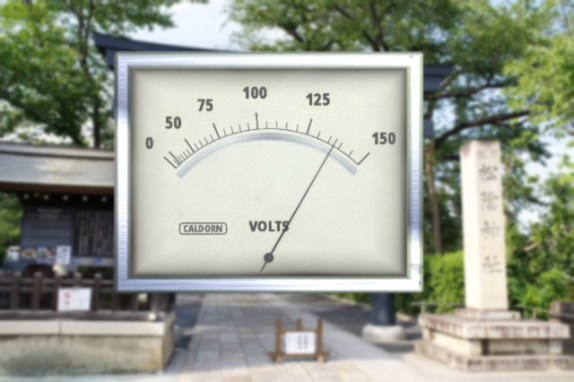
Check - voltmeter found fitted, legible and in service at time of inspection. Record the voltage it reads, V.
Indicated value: 137.5 V
